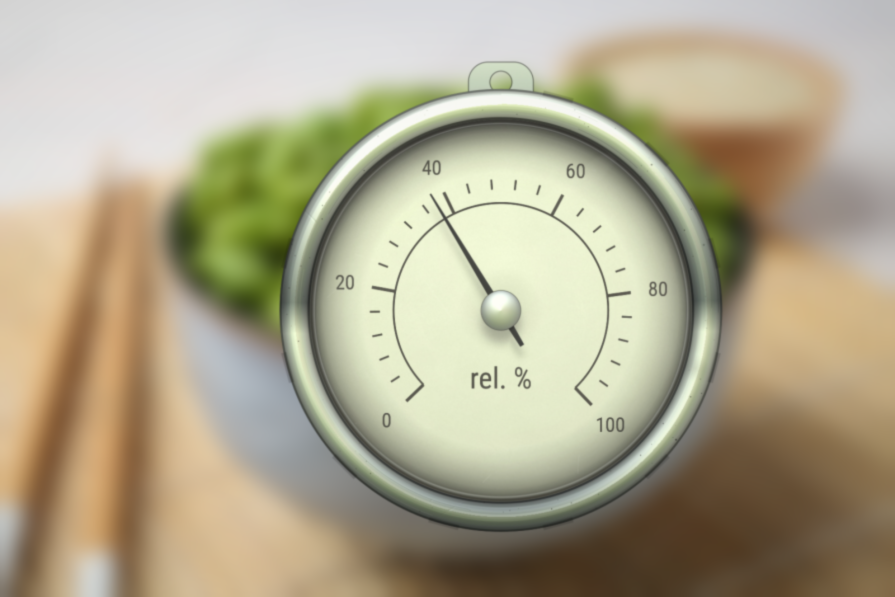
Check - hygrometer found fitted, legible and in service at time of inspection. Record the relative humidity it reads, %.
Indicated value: 38 %
